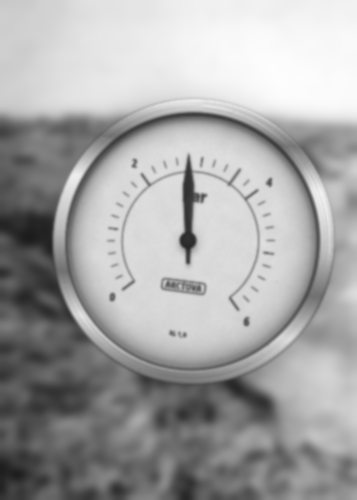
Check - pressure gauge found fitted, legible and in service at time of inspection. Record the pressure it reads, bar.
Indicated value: 2.8 bar
